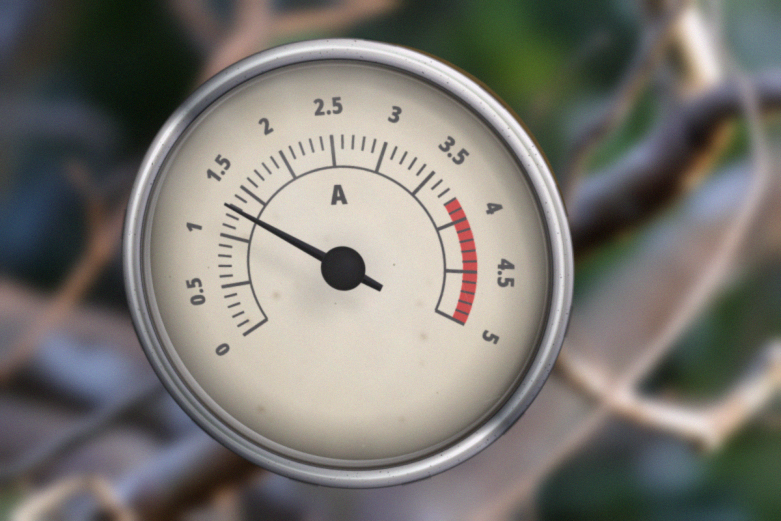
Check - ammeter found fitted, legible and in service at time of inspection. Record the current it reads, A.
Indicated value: 1.3 A
